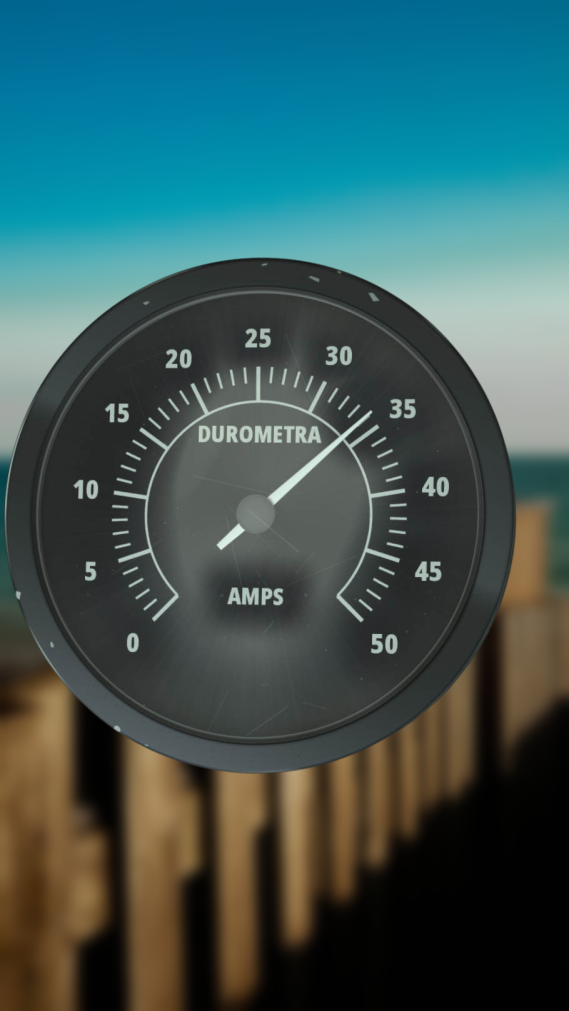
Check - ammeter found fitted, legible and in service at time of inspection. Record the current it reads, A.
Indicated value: 34 A
